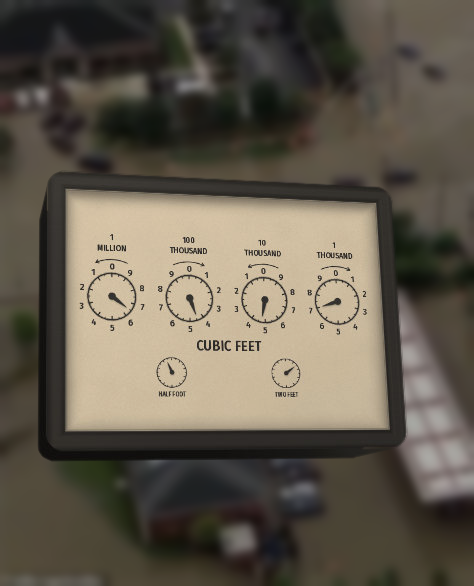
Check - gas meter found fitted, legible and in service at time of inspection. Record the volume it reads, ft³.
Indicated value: 644700 ft³
